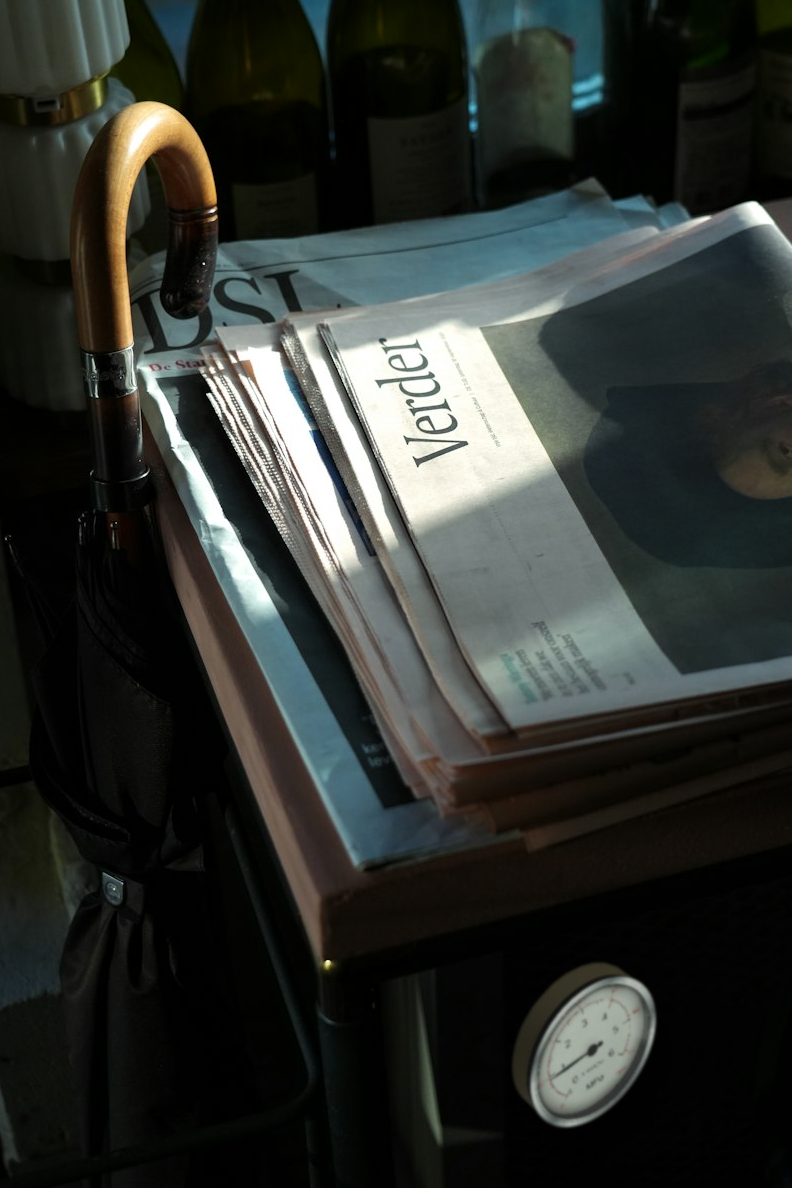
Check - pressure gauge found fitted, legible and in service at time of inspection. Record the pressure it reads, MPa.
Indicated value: 1 MPa
